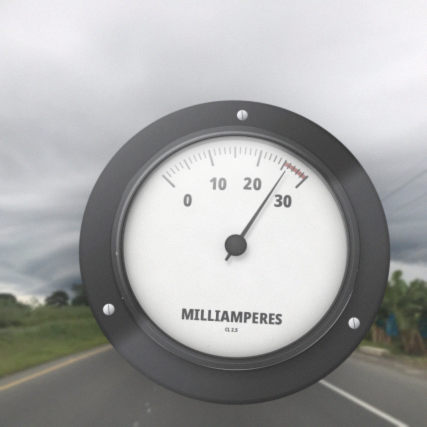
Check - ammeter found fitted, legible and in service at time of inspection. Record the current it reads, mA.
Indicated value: 26 mA
